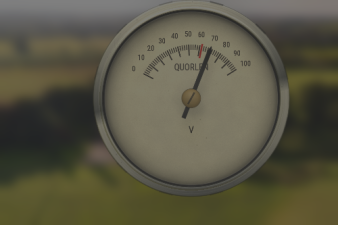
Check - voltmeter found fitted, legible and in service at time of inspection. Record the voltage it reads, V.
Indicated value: 70 V
